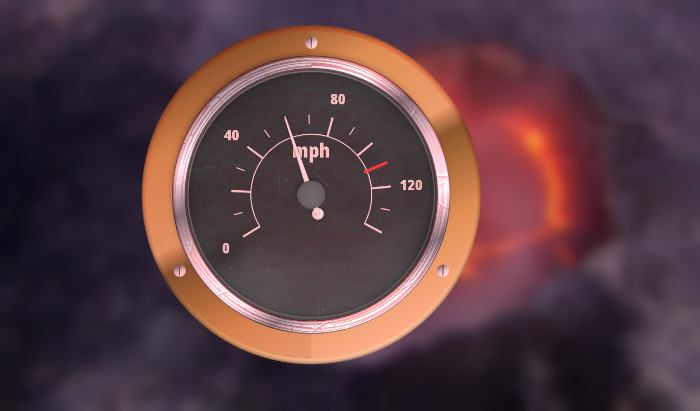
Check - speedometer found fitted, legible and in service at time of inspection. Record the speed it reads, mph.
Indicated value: 60 mph
